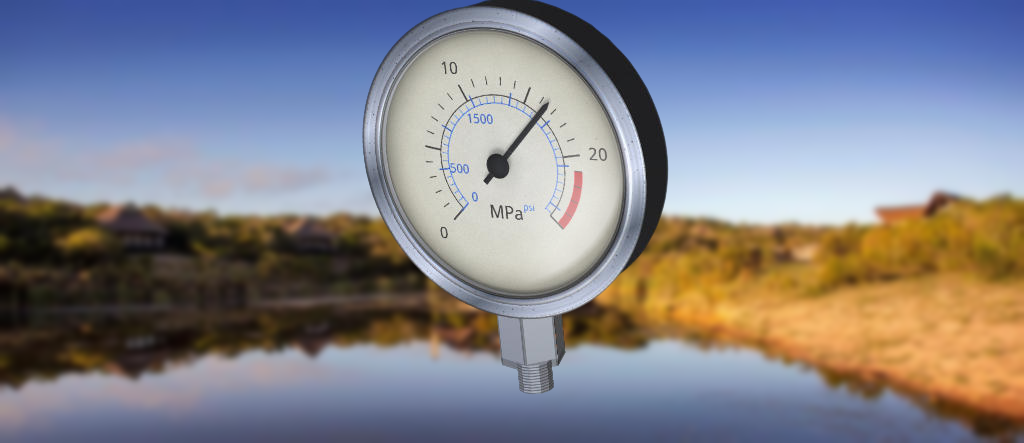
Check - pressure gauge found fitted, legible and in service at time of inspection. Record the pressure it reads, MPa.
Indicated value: 16.5 MPa
